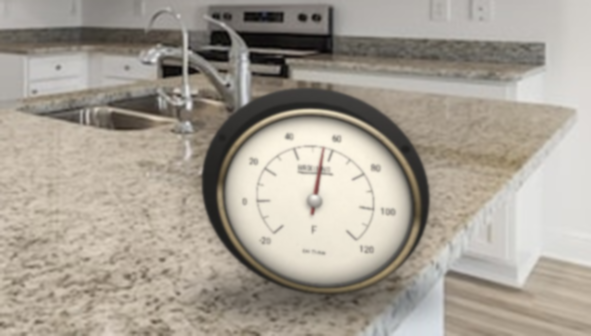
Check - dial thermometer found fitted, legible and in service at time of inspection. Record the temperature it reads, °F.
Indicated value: 55 °F
